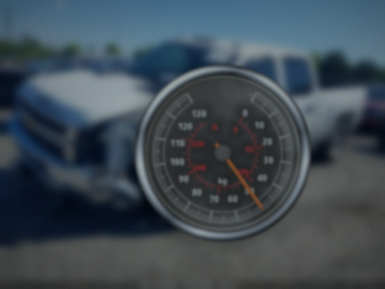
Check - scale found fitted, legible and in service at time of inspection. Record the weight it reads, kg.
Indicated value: 50 kg
